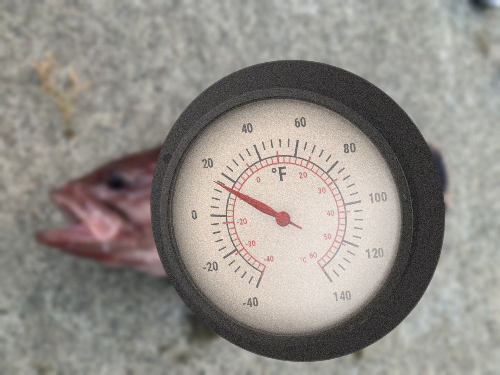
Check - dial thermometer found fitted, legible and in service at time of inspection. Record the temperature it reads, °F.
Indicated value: 16 °F
